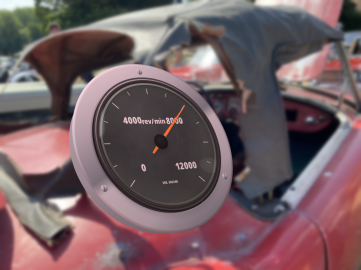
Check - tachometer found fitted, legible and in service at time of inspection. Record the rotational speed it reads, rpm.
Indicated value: 8000 rpm
